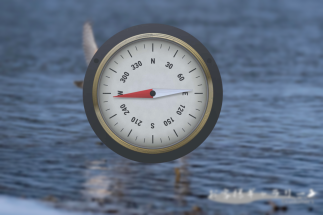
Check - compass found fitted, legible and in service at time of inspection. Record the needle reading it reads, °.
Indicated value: 265 °
